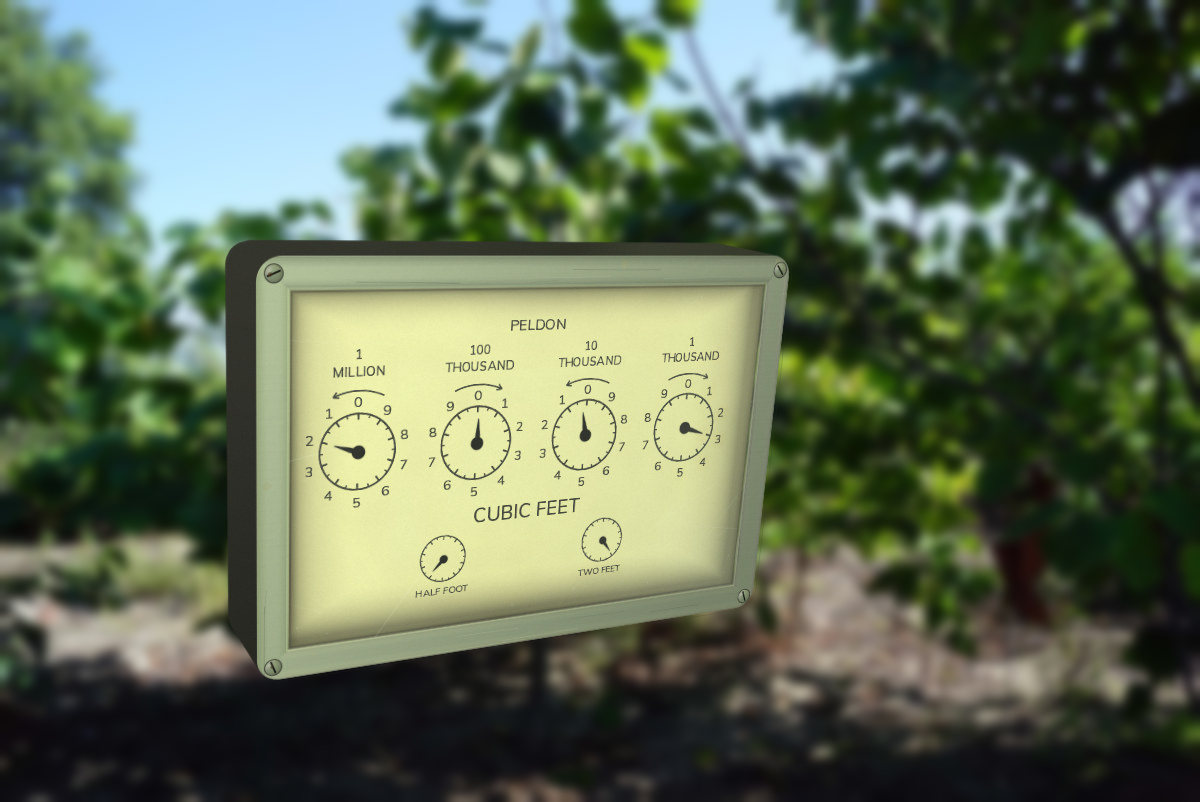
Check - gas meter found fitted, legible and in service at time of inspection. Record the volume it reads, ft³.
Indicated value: 200300 ft³
